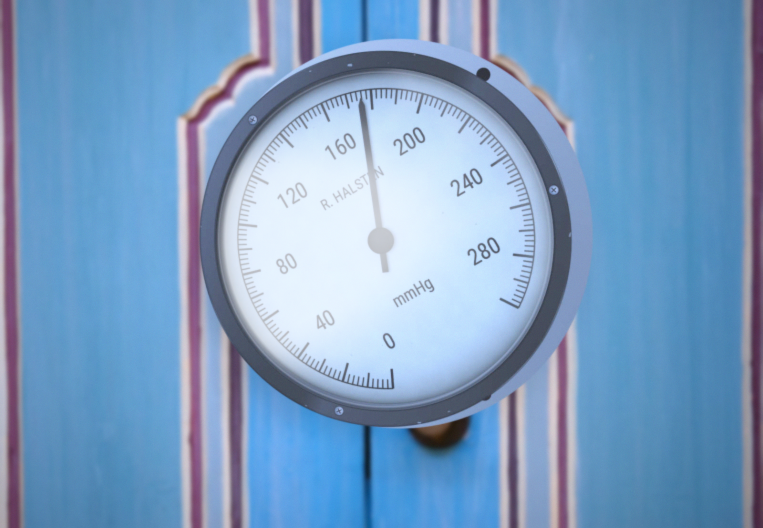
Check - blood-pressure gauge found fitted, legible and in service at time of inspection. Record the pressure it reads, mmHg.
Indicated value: 176 mmHg
